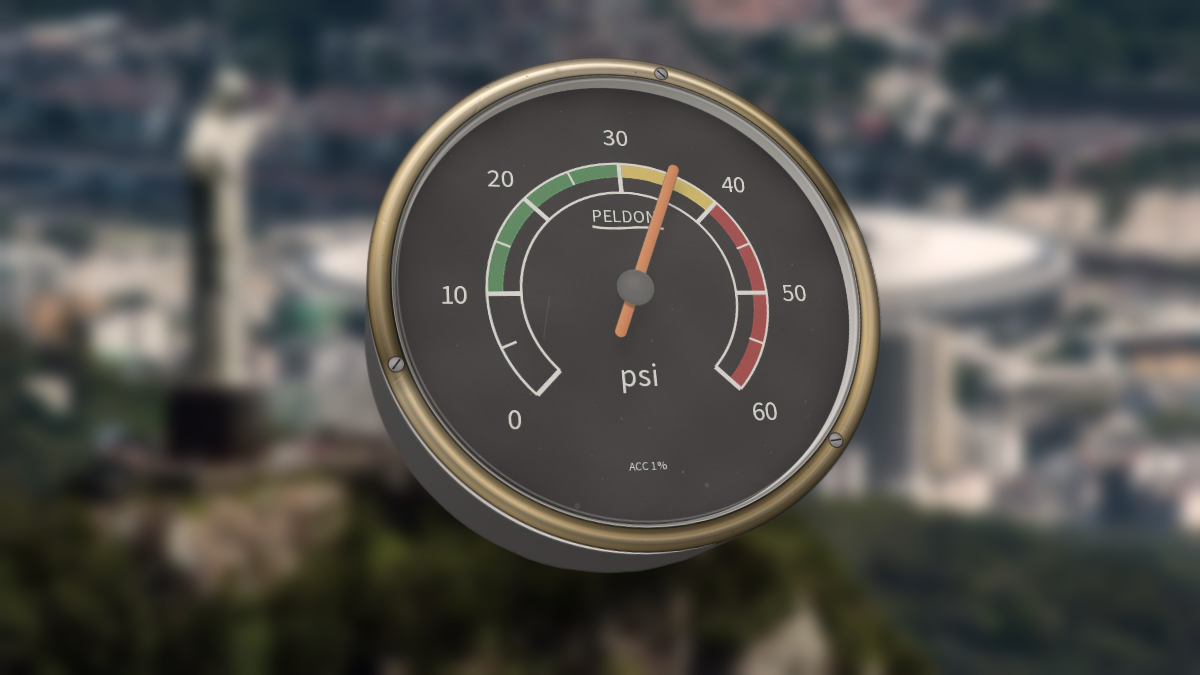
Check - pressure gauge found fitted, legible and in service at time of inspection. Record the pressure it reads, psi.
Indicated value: 35 psi
